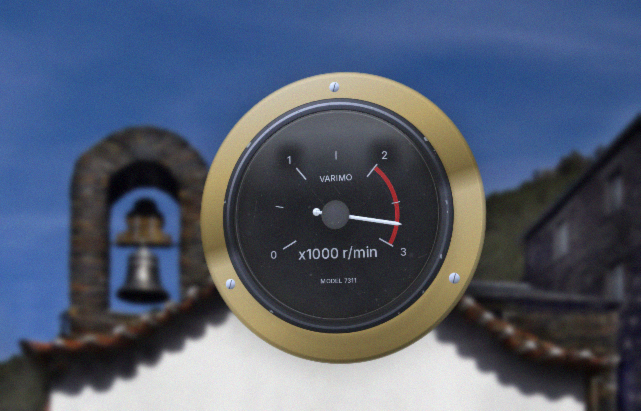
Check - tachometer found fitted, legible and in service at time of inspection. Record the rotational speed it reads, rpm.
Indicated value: 2750 rpm
